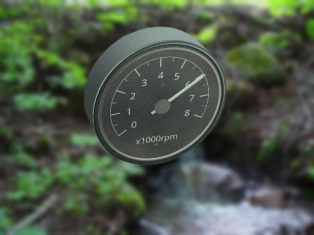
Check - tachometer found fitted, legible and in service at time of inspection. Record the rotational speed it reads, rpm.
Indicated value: 6000 rpm
